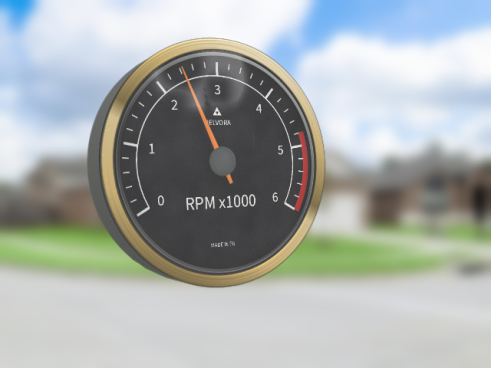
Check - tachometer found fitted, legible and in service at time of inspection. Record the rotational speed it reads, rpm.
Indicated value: 2400 rpm
